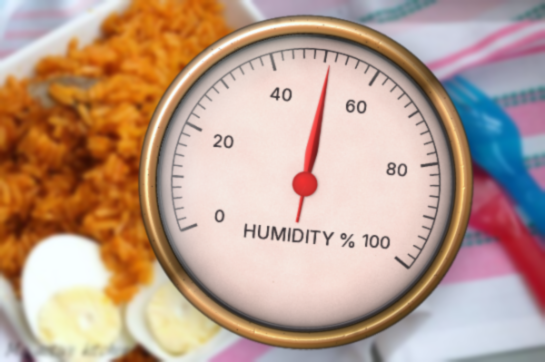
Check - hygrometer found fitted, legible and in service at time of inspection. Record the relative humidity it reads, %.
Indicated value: 51 %
